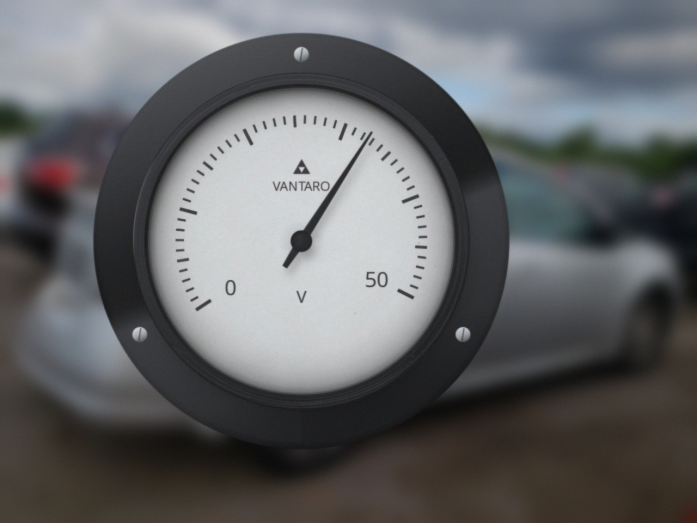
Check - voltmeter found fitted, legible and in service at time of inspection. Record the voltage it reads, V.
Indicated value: 32.5 V
